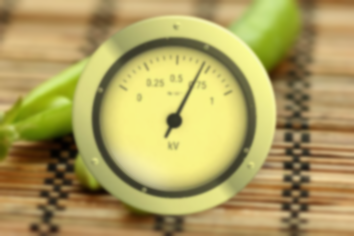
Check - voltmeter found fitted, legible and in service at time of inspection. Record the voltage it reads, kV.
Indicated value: 0.7 kV
